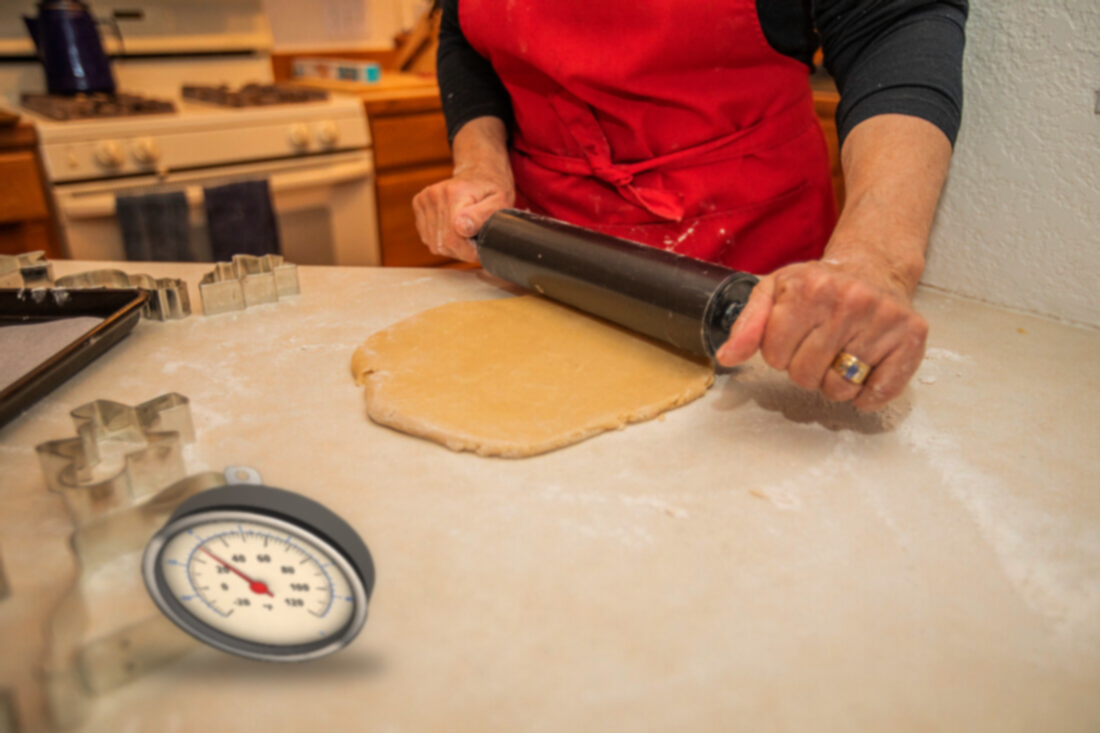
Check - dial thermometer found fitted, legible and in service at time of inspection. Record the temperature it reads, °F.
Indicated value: 30 °F
